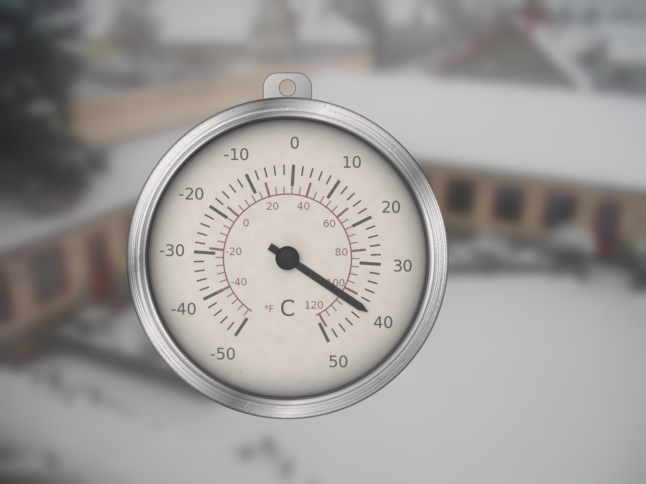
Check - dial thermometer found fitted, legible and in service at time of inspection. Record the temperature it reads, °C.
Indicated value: 40 °C
